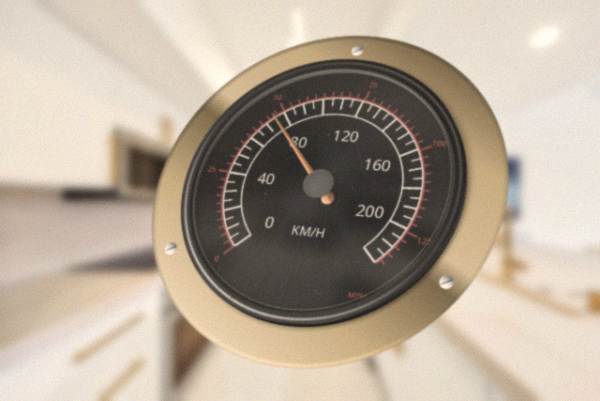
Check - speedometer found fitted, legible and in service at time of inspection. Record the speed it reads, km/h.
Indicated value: 75 km/h
